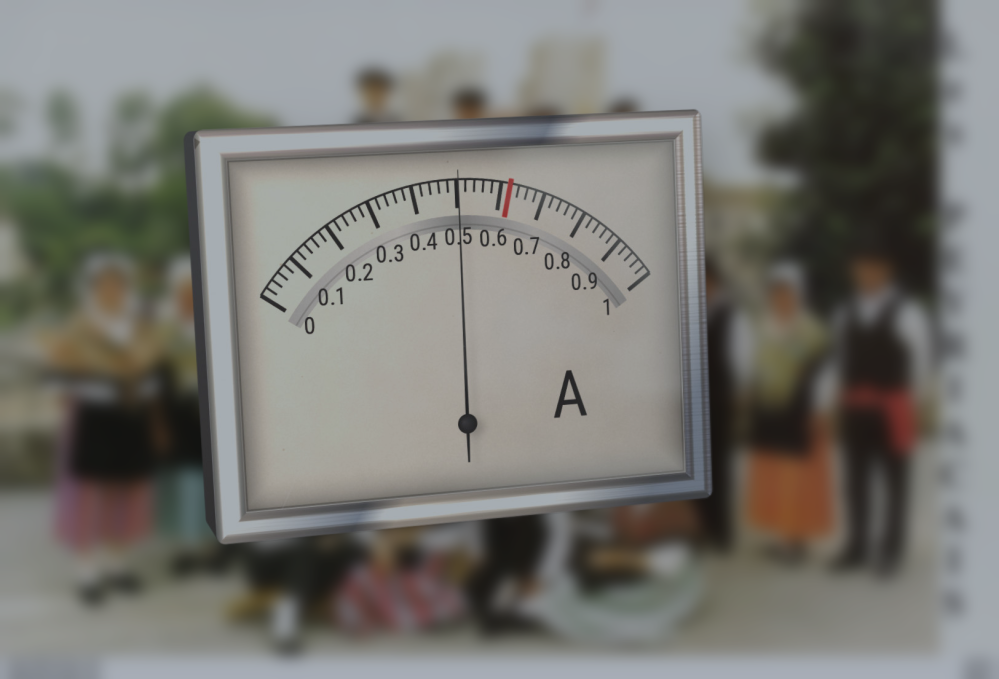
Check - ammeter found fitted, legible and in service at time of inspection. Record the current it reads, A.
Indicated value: 0.5 A
